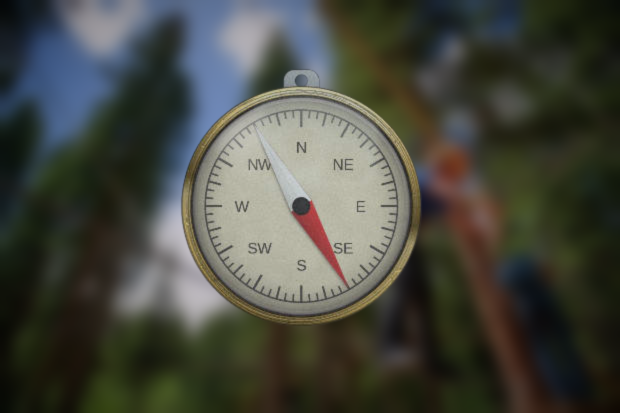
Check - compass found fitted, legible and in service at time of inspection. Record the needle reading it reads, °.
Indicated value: 150 °
